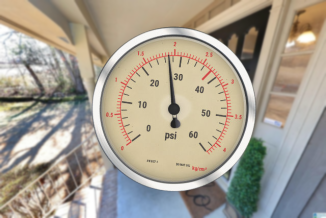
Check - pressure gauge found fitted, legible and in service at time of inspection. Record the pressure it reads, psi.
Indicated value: 27 psi
